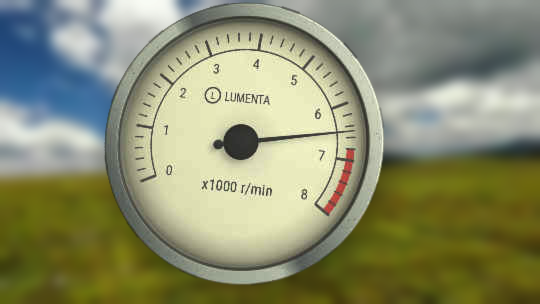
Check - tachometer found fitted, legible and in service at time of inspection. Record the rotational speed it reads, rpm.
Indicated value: 6500 rpm
